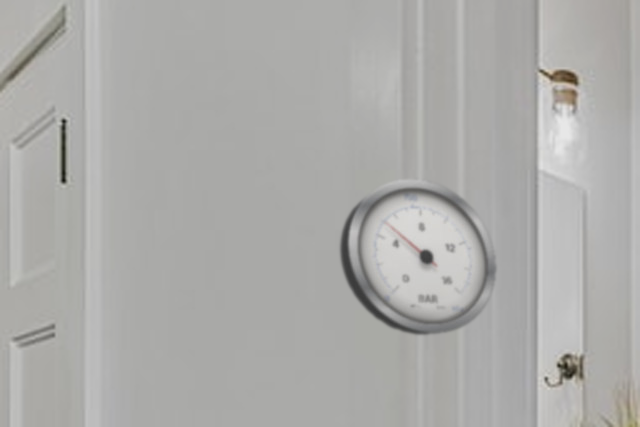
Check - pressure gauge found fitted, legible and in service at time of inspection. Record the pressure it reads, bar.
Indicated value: 5 bar
